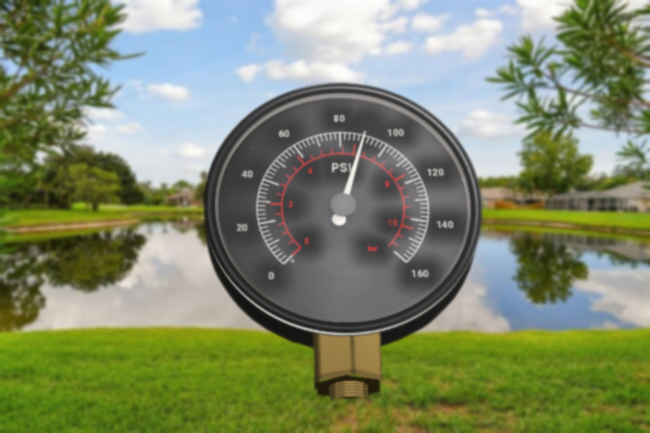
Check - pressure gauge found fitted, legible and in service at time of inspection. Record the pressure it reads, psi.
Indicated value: 90 psi
